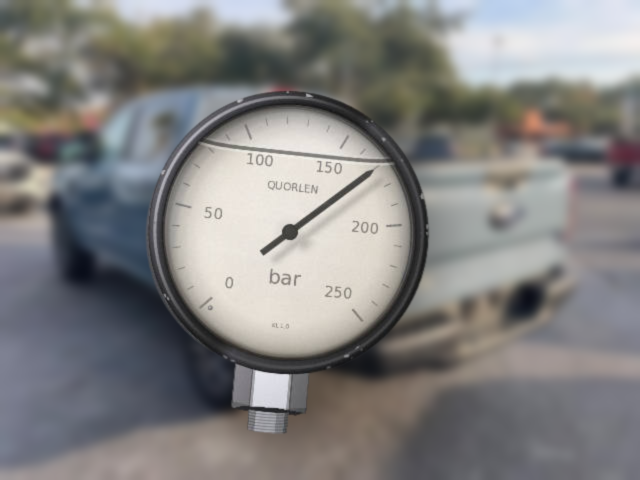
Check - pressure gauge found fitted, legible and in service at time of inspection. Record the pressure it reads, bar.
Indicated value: 170 bar
